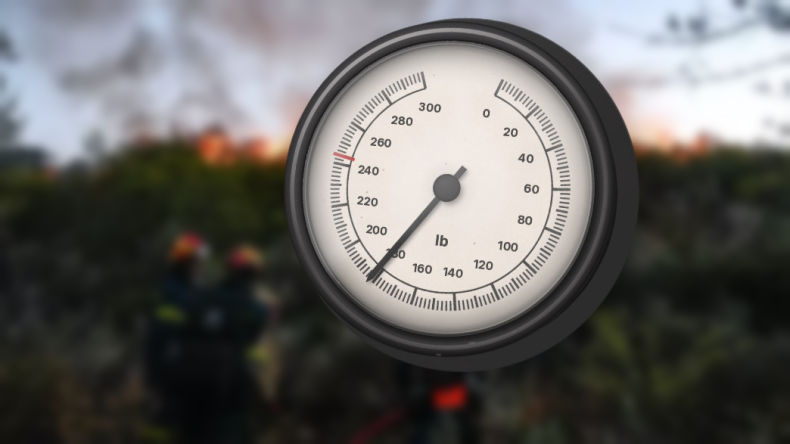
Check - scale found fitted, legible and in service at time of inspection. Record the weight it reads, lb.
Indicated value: 182 lb
